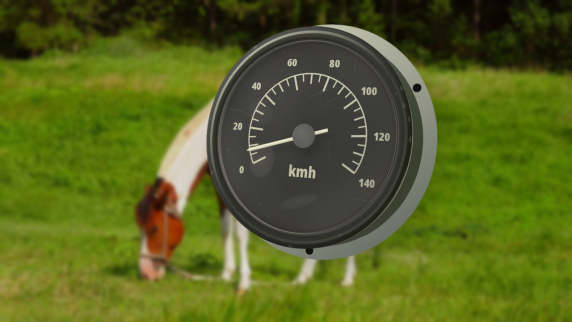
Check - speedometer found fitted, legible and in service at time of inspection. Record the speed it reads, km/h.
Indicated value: 7.5 km/h
